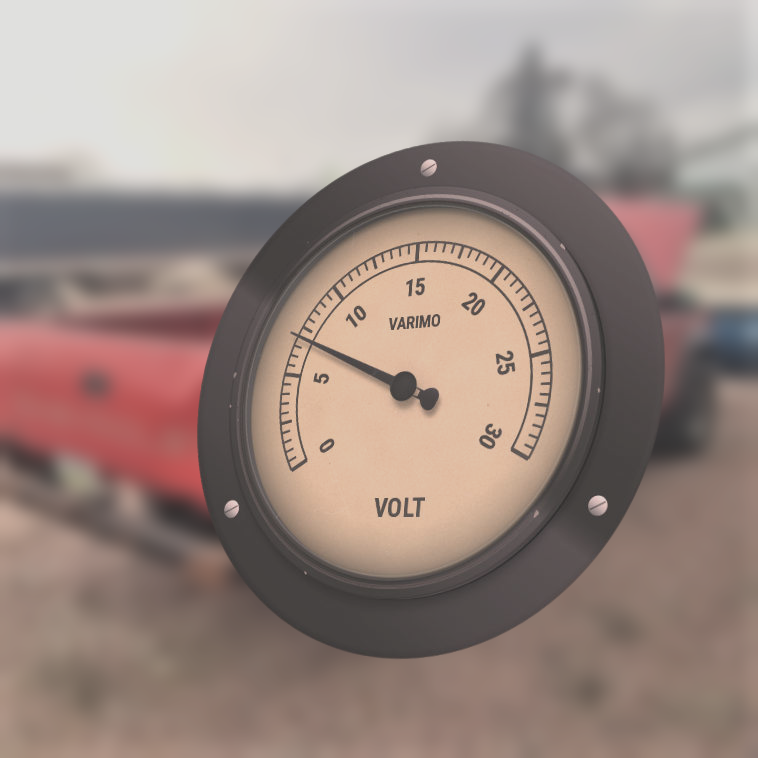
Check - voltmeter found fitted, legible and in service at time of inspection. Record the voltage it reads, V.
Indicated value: 7 V
